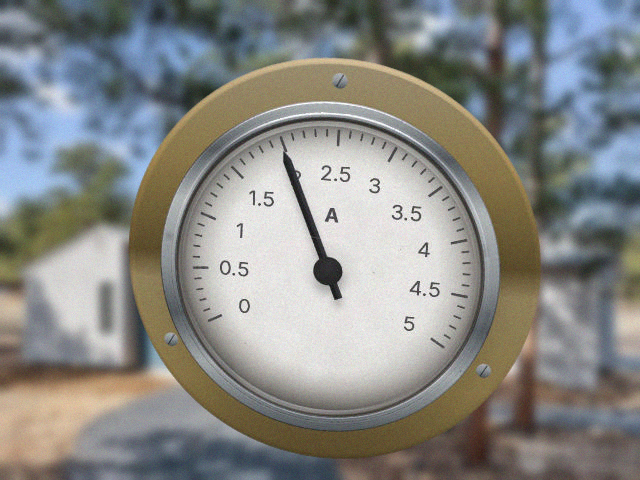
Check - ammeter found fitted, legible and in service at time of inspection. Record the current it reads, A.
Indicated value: 2 A
